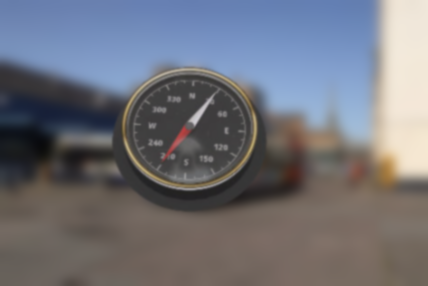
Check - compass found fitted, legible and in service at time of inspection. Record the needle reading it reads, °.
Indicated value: 210 °
